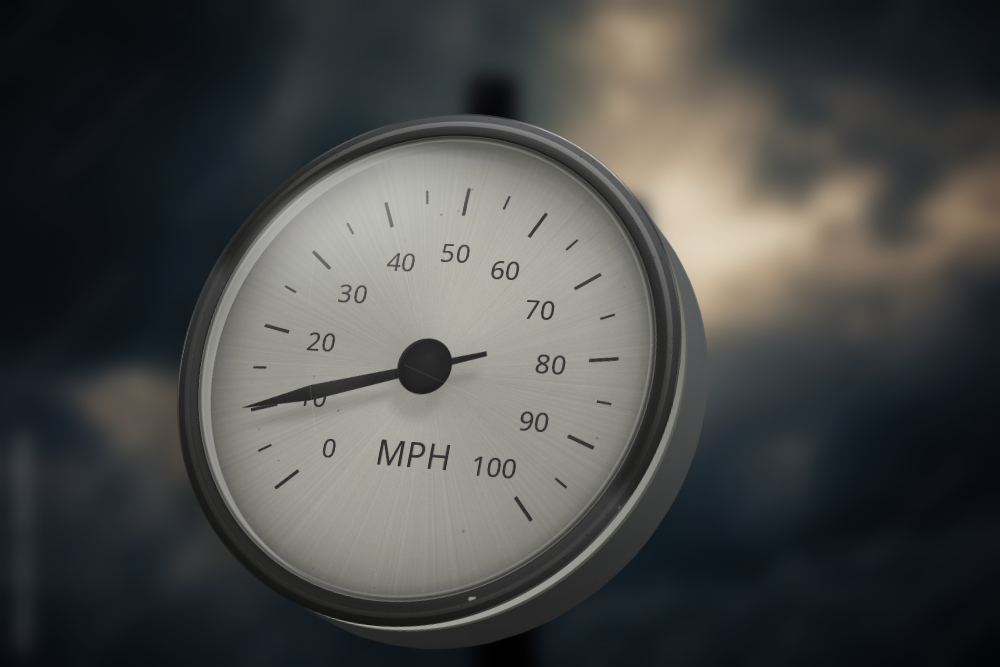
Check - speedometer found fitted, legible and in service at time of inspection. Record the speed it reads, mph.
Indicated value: 10 mph
